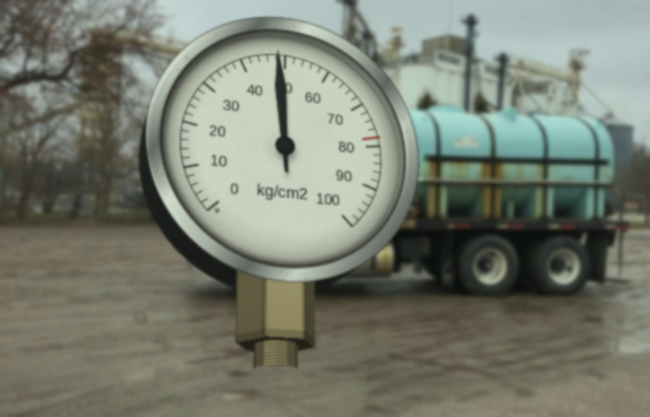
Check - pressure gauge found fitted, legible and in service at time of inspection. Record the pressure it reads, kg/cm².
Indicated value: 48 kg/cm²
